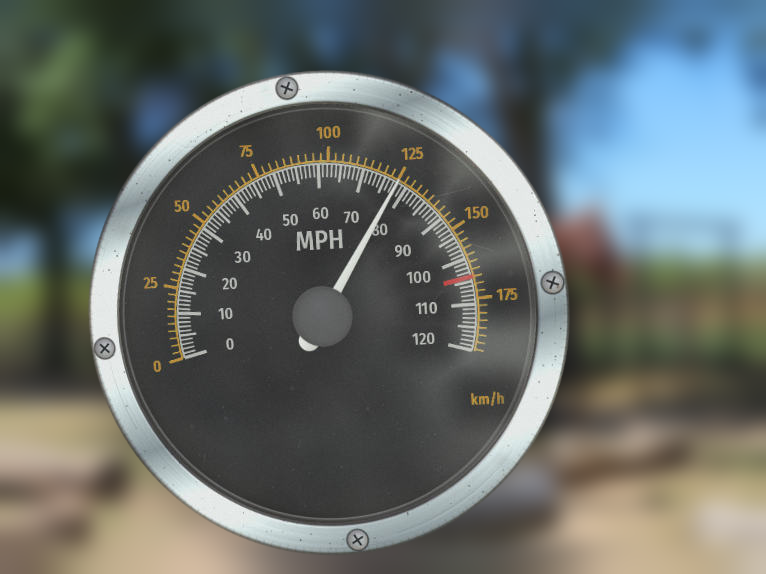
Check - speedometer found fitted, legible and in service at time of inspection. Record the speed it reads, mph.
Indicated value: 78 mph
